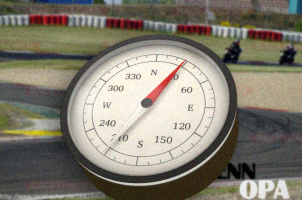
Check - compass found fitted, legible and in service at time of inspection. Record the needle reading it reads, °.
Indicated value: 30 °
